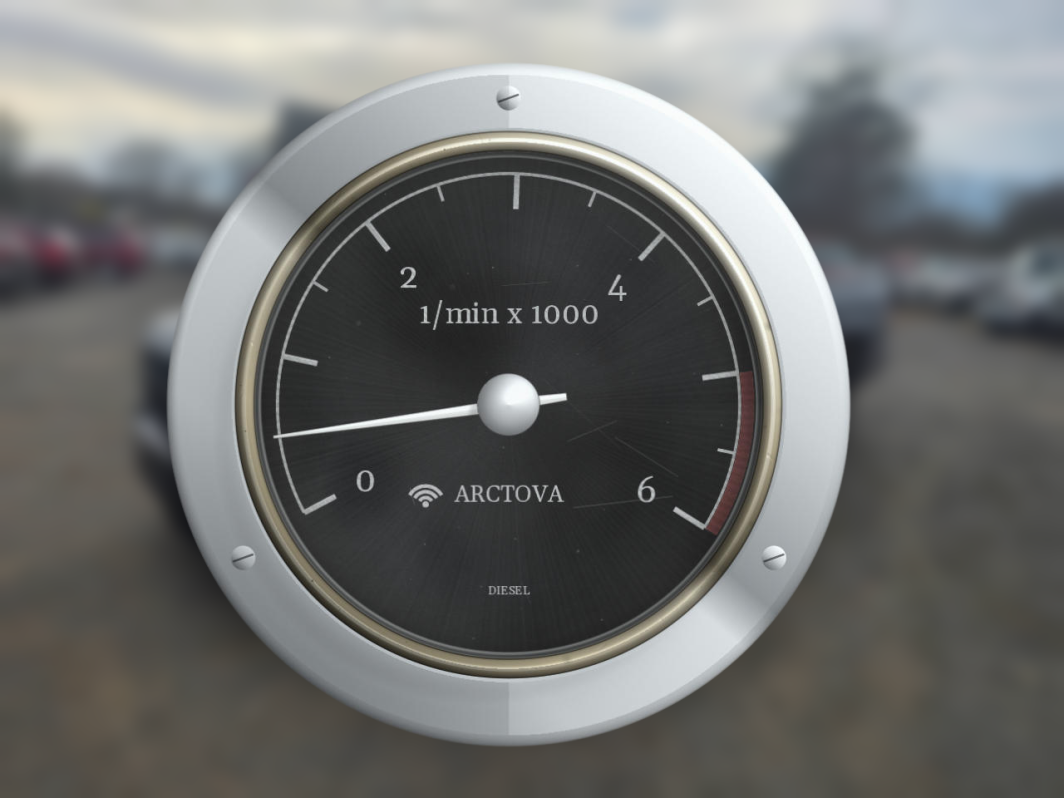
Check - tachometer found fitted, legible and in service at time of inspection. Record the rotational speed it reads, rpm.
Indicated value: 500 rpm
